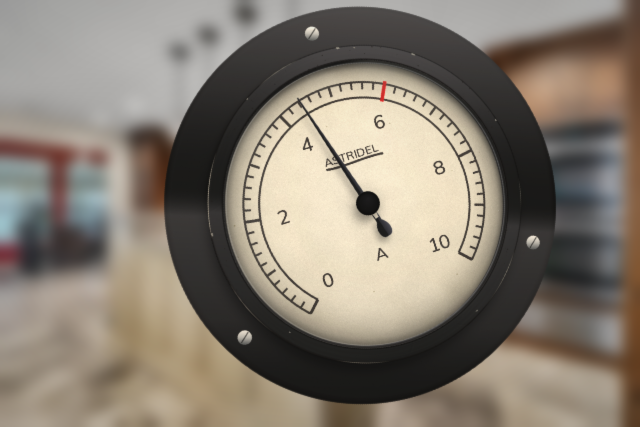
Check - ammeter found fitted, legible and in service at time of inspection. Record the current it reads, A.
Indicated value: 4.4 A
